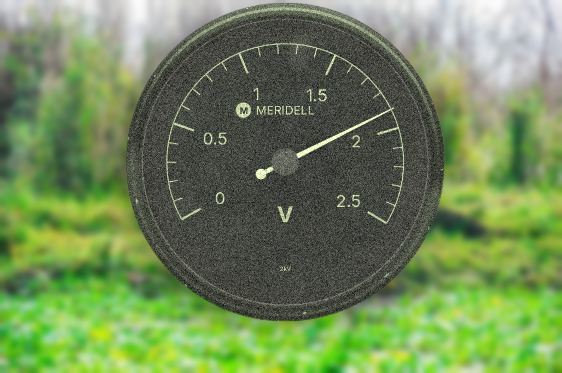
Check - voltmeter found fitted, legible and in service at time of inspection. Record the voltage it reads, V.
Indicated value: 1.9 V
